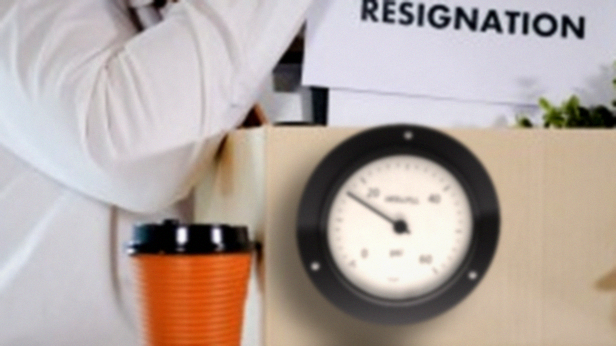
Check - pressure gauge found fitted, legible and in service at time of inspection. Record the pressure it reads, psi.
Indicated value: 16 psi
